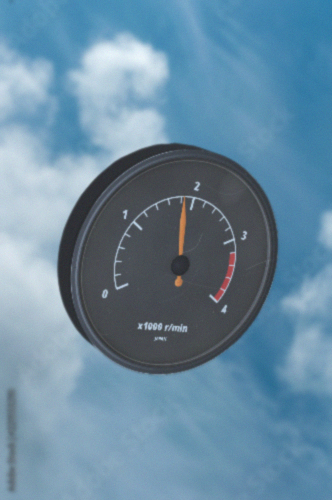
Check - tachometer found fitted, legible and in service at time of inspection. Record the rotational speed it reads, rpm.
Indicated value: 1800 rpm
